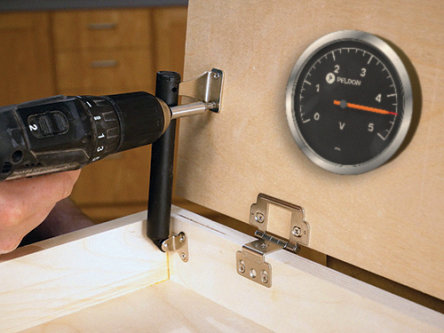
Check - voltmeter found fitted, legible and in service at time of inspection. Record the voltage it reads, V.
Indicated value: 4.4 V
